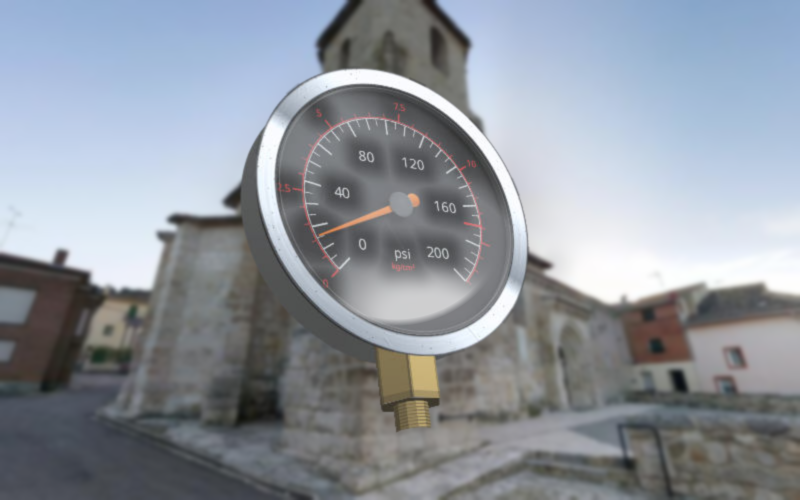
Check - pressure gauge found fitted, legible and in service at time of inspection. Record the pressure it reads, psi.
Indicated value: 15 psi
